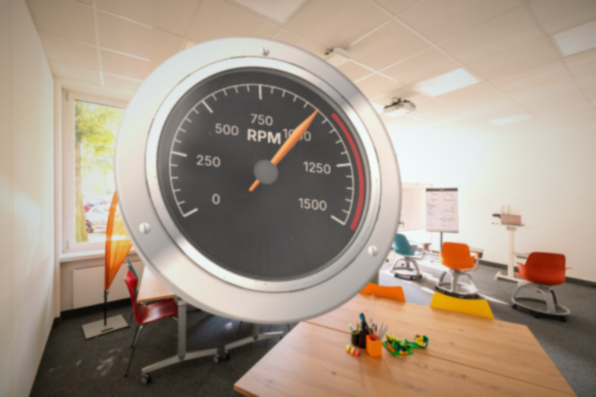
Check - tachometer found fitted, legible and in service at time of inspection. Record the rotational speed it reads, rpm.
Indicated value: 1000 rpm
